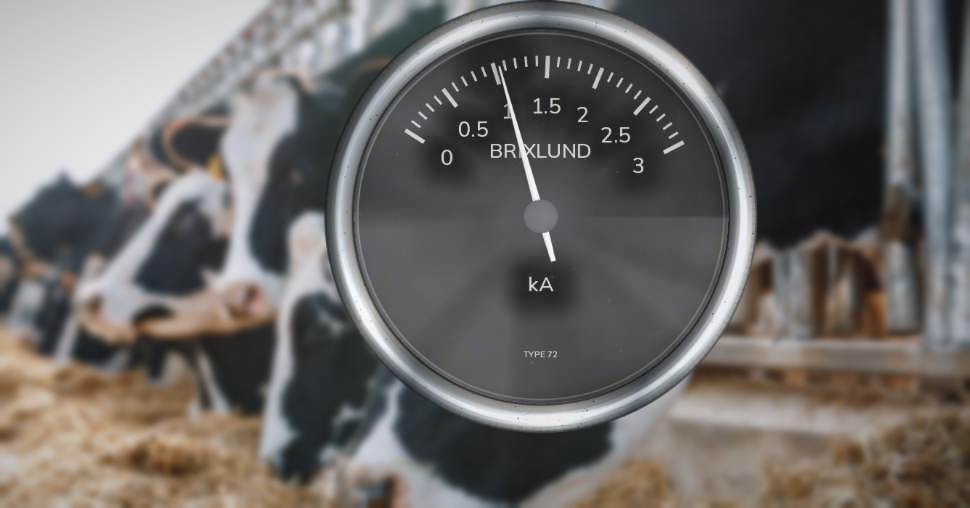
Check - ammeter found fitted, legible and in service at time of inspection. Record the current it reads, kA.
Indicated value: 1.05 kA
